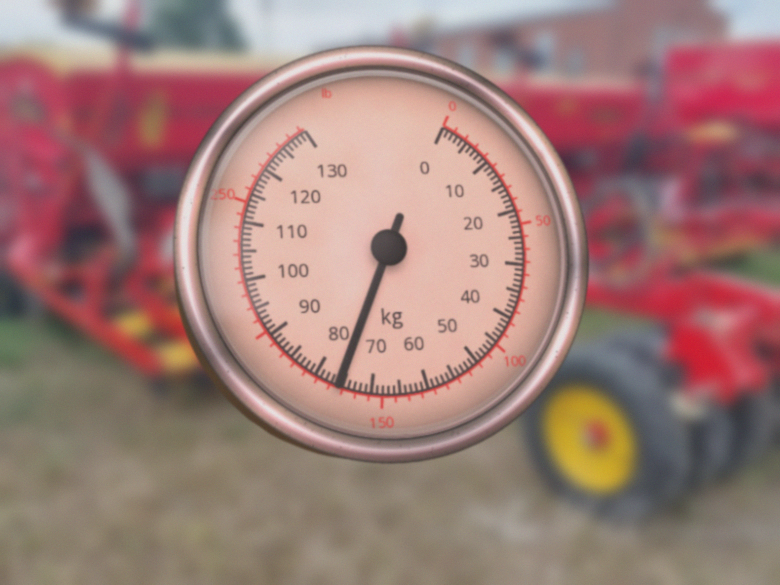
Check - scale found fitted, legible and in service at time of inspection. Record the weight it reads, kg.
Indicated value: 76 kg
